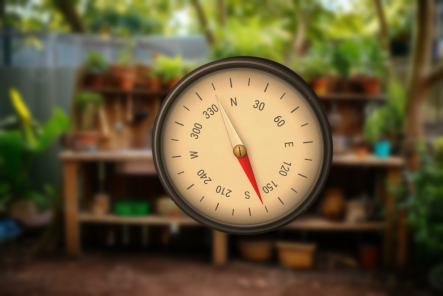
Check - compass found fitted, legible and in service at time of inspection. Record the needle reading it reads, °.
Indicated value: 165 °
